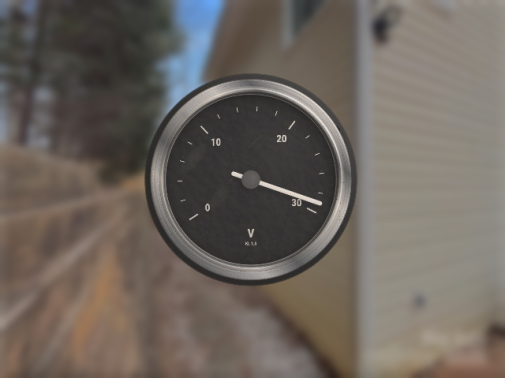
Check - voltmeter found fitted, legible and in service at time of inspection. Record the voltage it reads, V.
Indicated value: 29 V
